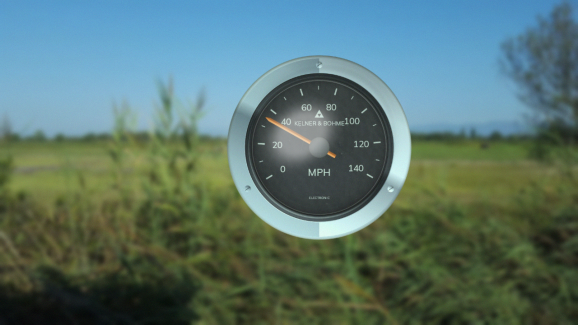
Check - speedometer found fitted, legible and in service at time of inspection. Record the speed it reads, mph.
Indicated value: 35 mph
